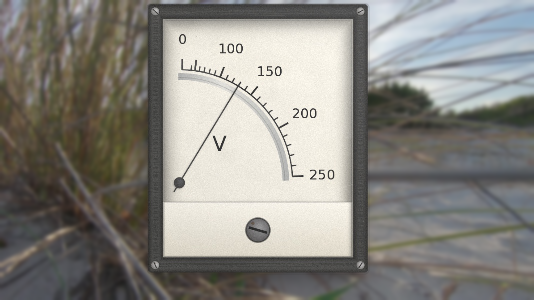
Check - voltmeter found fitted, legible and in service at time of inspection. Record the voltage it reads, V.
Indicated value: 130 V
